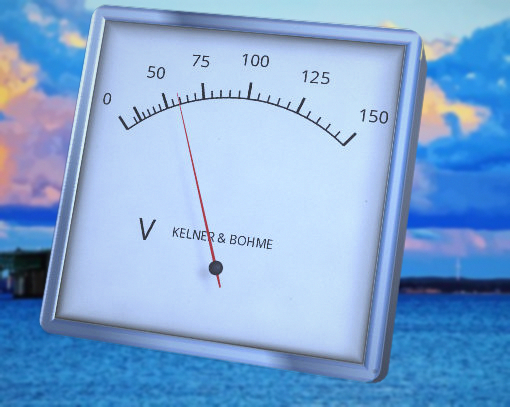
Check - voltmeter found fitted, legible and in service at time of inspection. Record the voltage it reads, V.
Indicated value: 60 V
